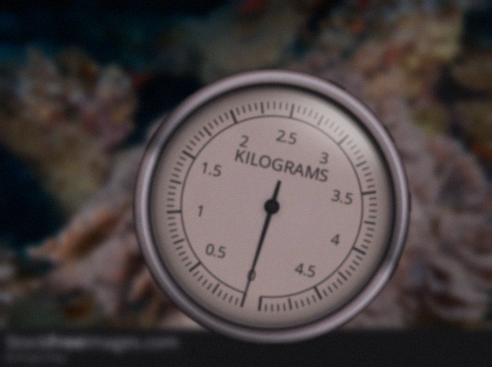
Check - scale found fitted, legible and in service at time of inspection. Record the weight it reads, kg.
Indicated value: 0 kg
